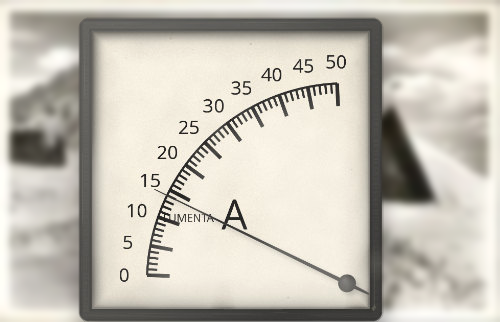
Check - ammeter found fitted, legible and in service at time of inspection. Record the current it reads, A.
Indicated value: 14 A
